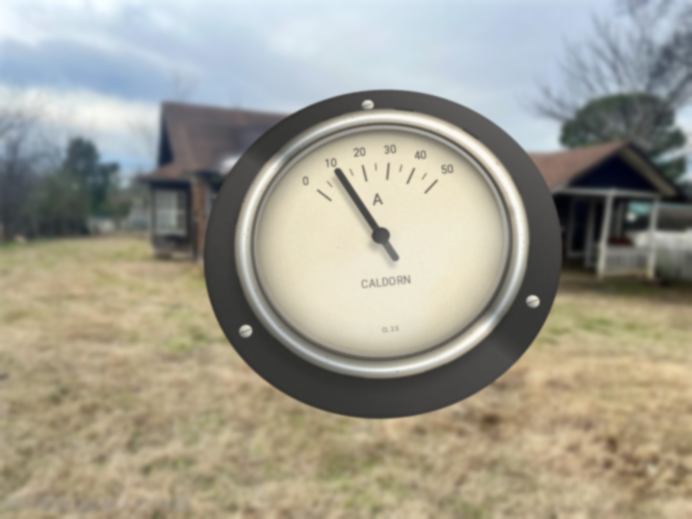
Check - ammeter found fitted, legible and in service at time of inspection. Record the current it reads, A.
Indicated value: 10 A
